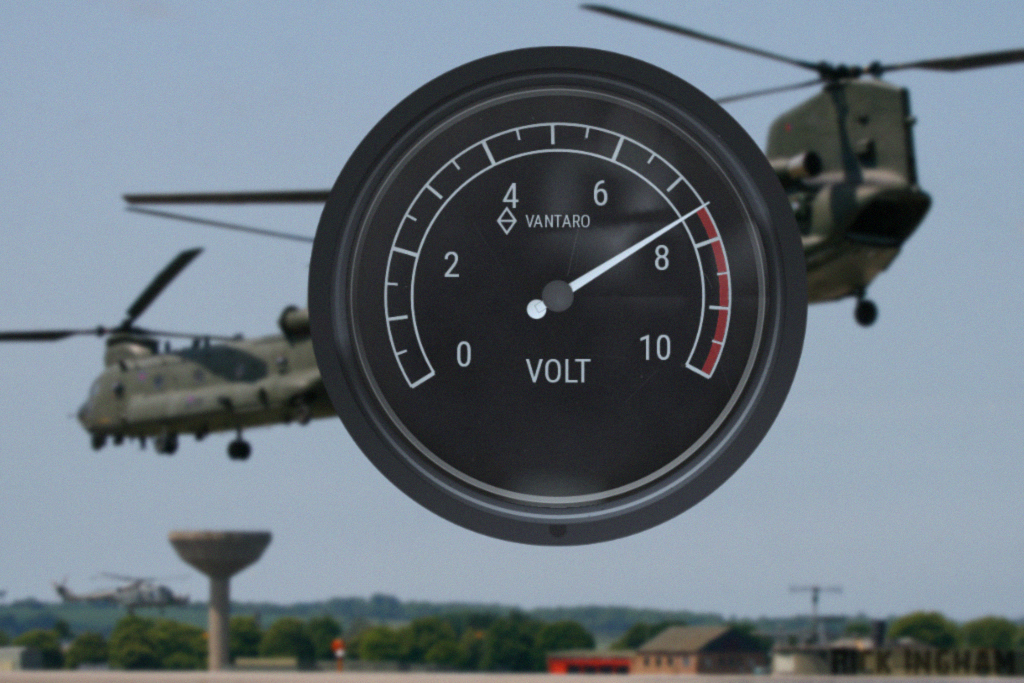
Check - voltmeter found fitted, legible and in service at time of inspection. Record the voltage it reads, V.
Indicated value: 7.5 V
